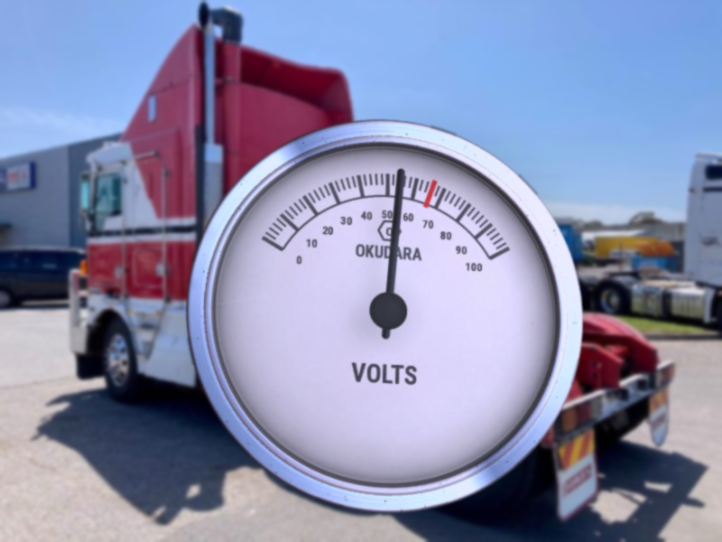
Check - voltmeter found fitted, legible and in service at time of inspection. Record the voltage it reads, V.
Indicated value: 54 V
